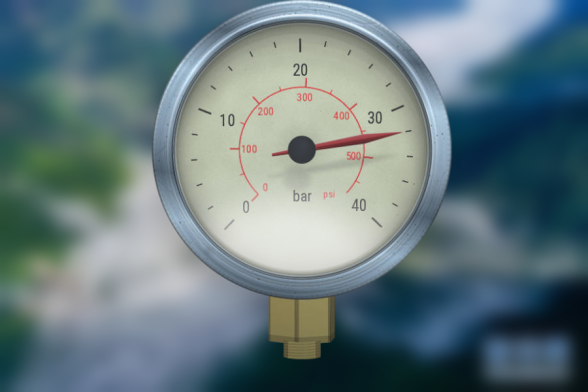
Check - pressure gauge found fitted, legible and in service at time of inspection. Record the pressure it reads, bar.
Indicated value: 32 bar
